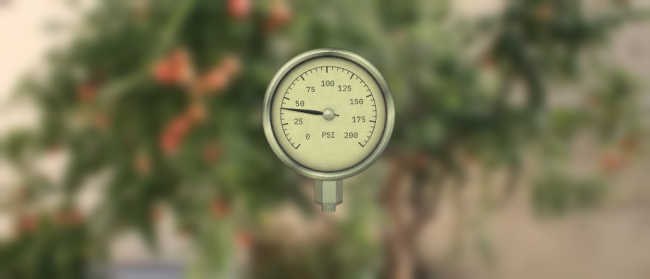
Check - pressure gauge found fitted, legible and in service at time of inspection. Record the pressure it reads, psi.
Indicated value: 40 psi
